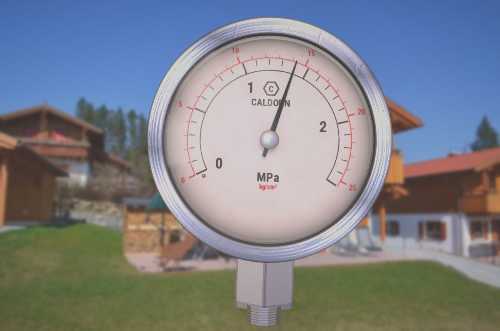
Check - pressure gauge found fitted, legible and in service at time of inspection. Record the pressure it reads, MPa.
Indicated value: 1.4 MPa
